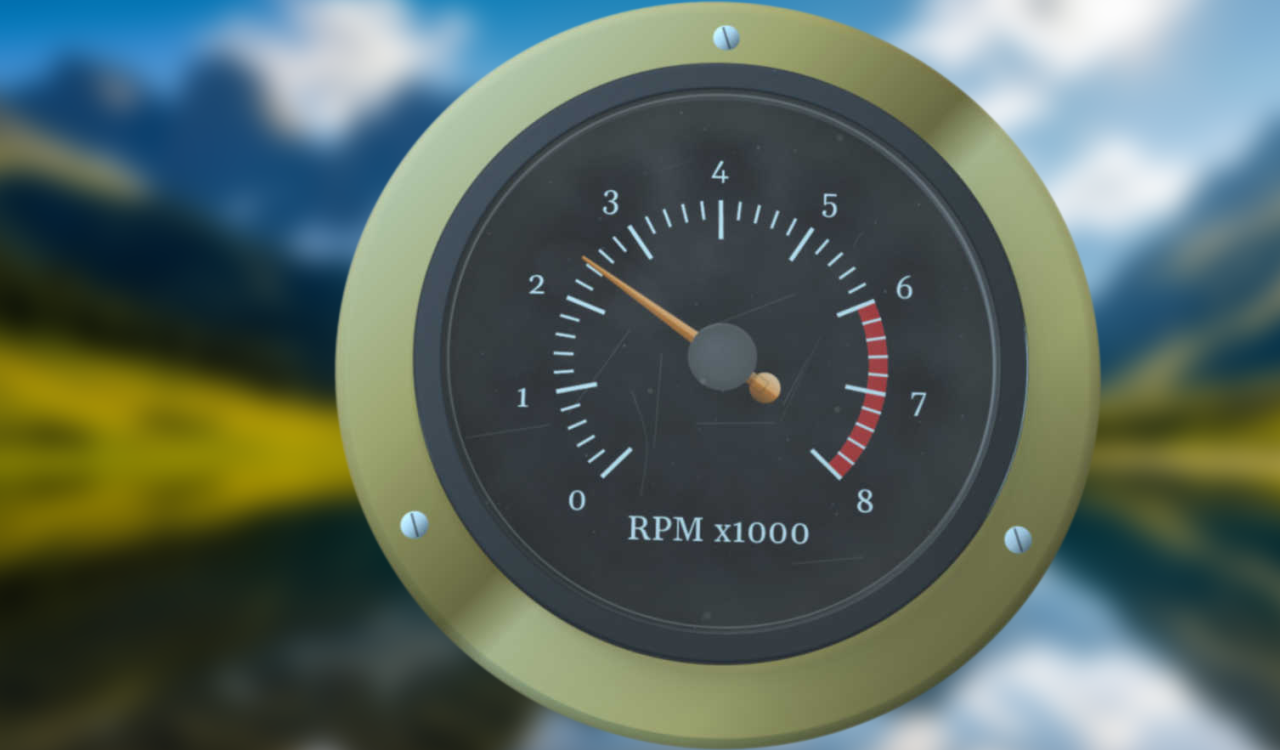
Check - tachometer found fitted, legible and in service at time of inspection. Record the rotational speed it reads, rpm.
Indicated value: 2400 rpm
